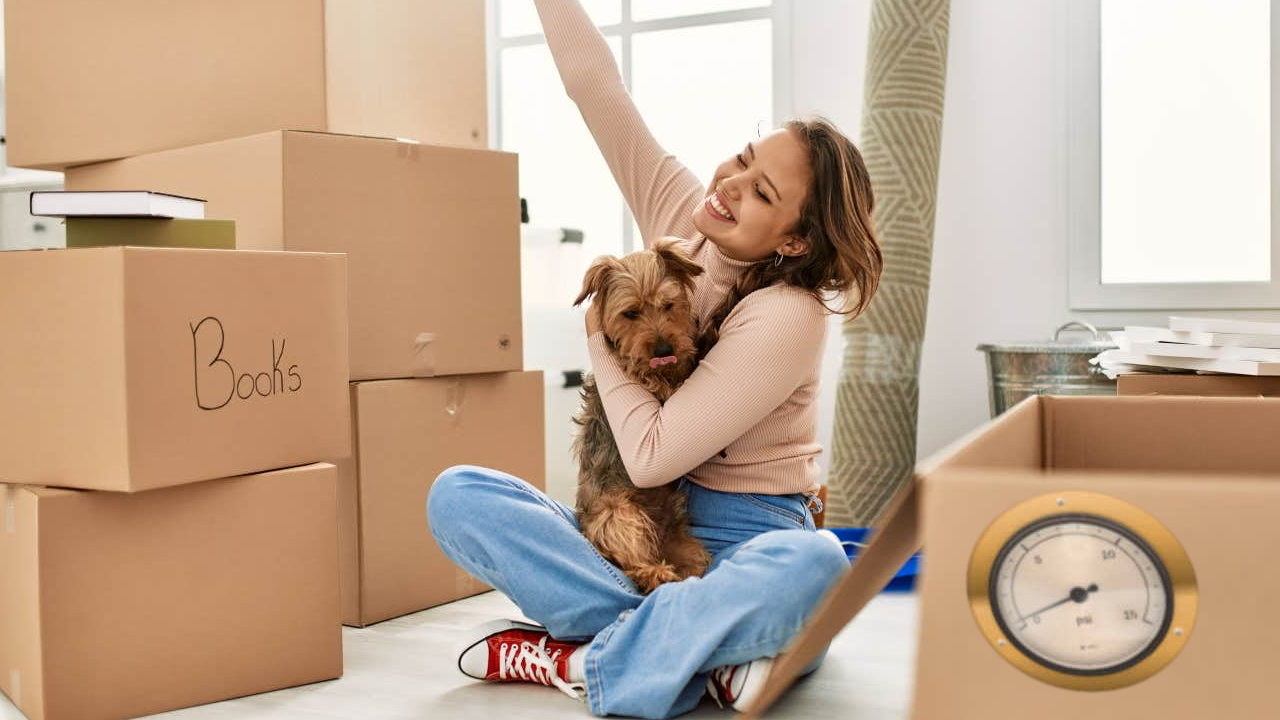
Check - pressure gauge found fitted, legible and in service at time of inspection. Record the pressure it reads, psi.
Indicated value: 0.5 psi
